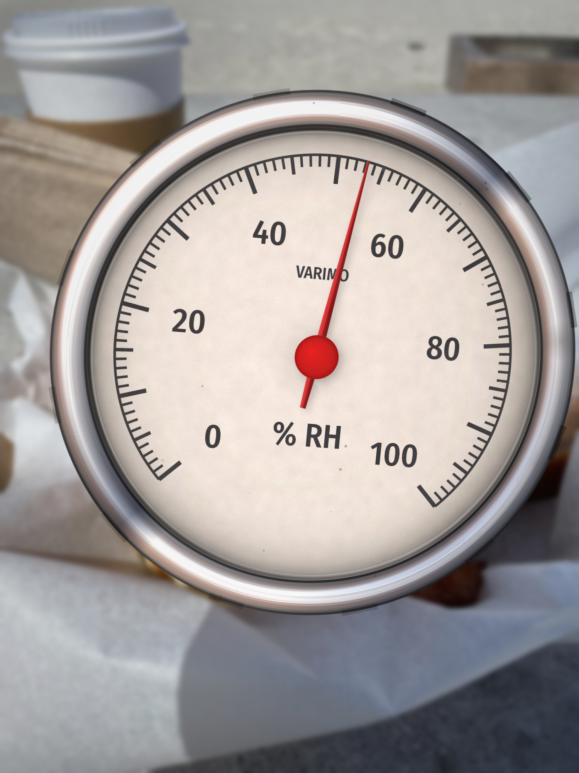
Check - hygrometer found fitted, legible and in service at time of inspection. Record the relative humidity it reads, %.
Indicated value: 53 %
